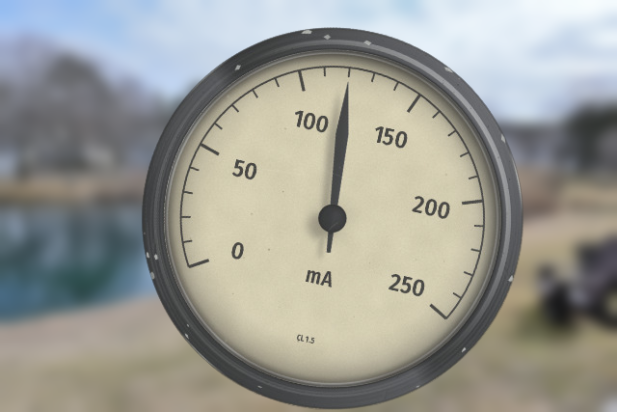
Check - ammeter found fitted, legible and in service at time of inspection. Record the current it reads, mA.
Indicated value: 120 mA
